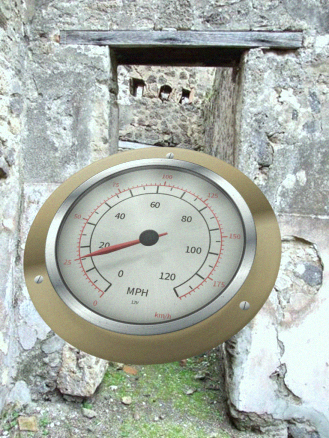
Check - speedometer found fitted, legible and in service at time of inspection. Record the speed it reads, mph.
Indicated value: 15 mph
